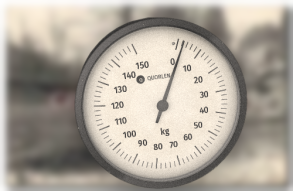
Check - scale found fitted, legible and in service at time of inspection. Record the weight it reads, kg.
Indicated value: 2 kg
